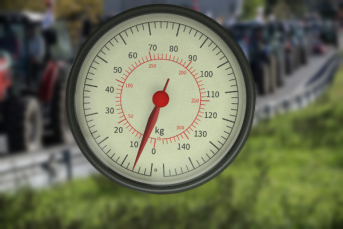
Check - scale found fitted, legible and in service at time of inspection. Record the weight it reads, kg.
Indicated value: 6 kg
